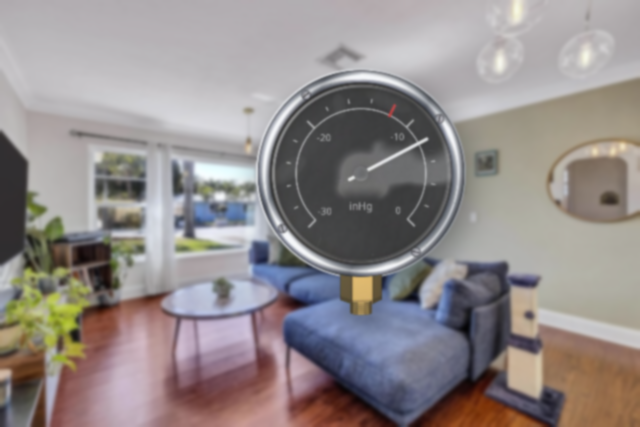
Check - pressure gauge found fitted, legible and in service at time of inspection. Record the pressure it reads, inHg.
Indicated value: -8 inHg
